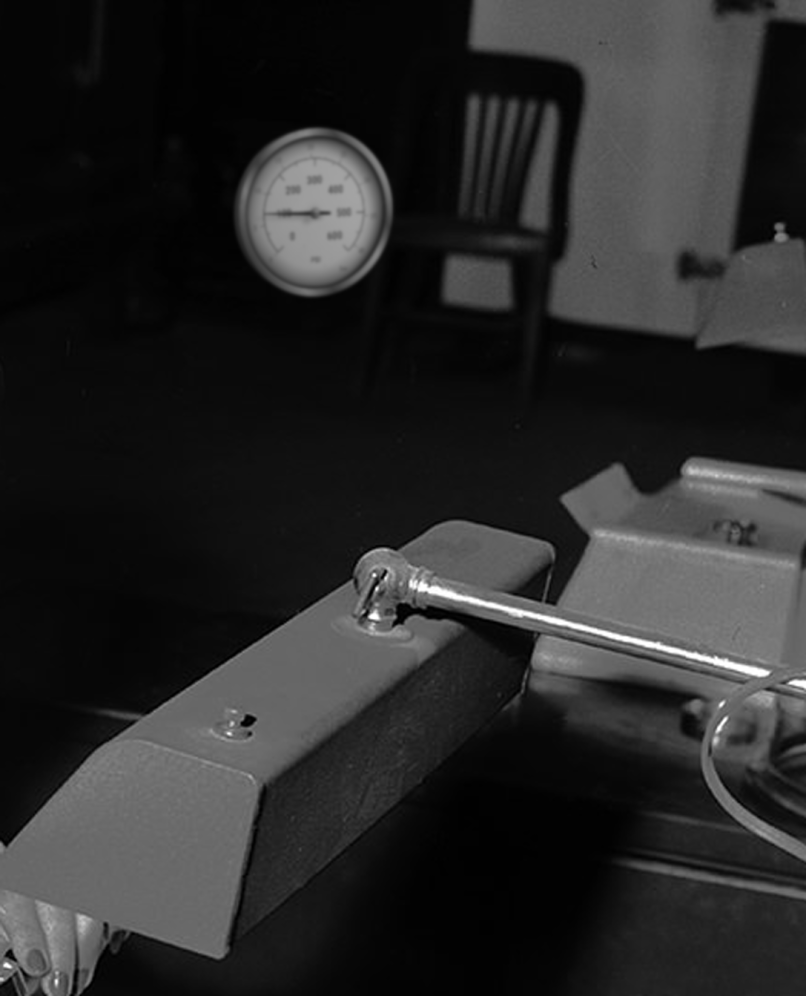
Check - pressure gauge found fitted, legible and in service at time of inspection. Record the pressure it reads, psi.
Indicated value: 100 psi
